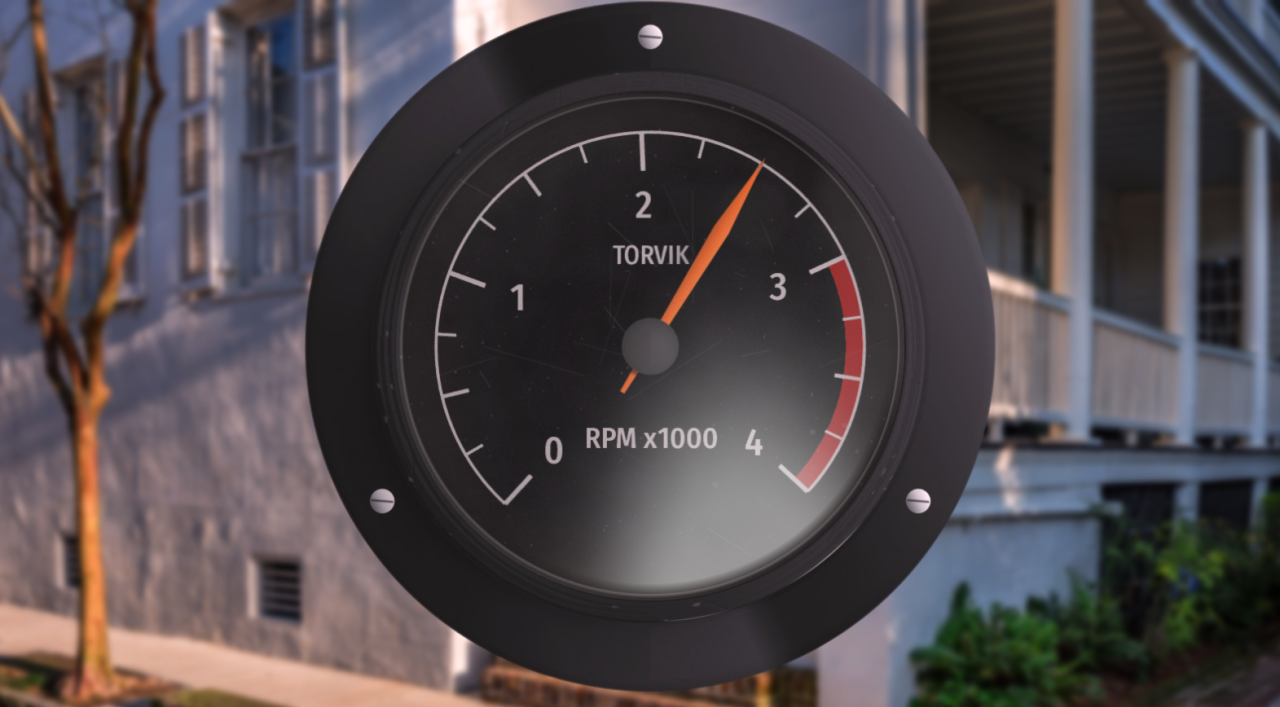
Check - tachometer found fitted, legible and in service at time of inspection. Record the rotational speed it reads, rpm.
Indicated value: 2500 rpm
